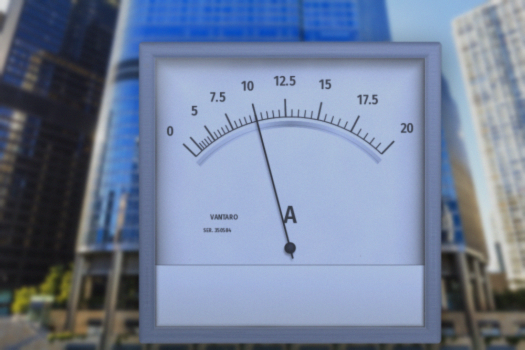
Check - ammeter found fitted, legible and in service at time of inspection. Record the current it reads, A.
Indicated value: 10 A
